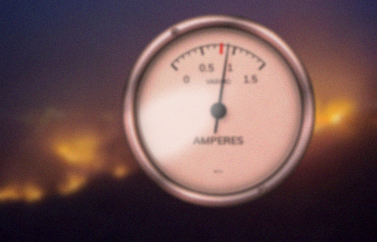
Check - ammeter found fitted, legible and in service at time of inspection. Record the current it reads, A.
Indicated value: 0.9 A
